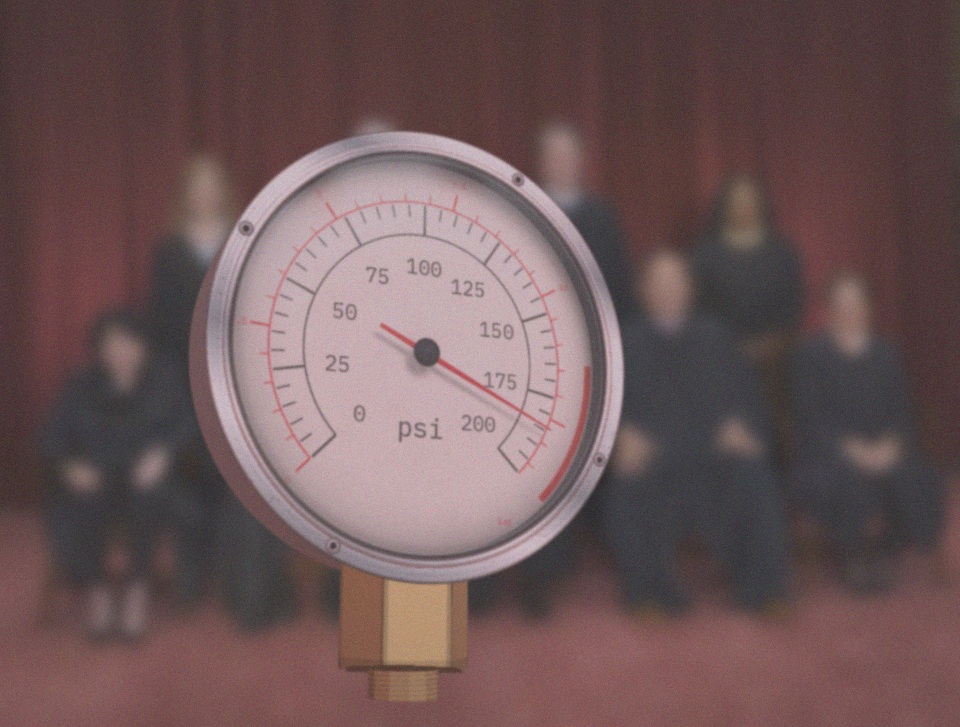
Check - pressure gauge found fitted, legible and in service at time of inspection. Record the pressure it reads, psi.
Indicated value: 185 psi
